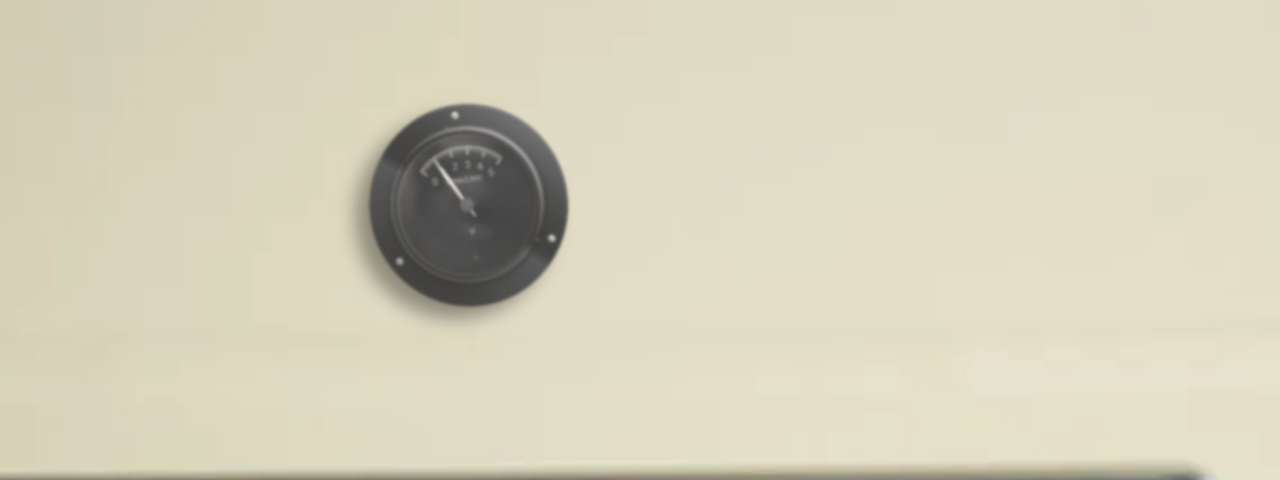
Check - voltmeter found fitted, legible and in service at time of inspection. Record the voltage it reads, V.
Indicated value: 1 V
